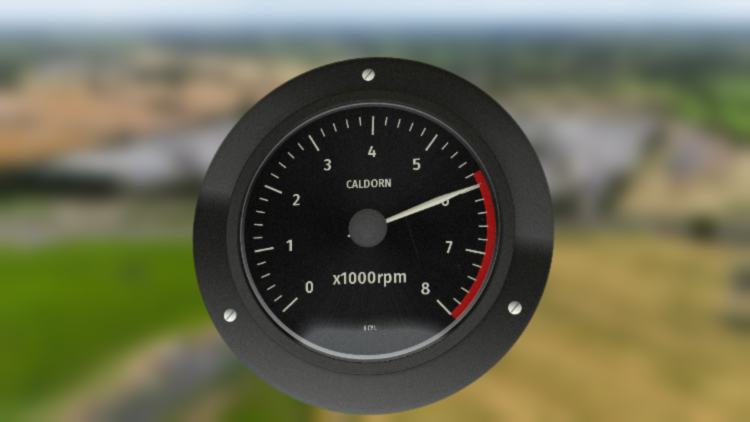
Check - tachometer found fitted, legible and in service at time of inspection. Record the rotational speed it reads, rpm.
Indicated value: 6000 rpm
